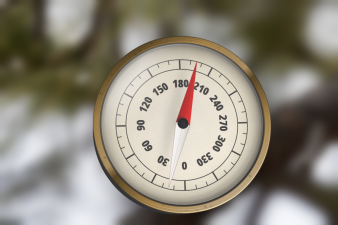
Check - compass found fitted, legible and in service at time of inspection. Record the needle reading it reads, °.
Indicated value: 195 °
